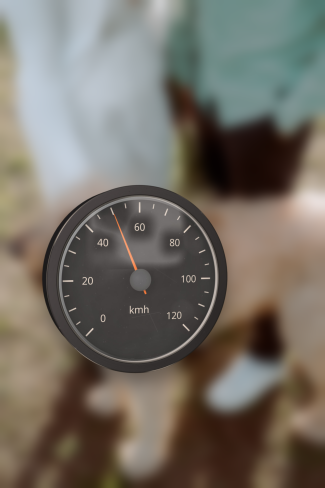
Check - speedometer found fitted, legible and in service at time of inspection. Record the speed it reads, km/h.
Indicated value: 50 km/h
